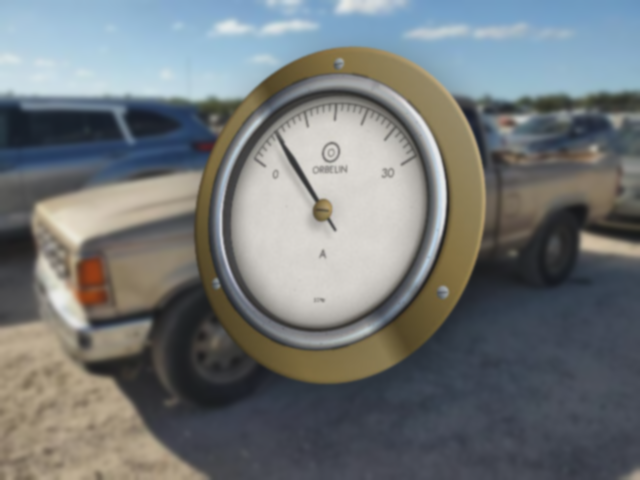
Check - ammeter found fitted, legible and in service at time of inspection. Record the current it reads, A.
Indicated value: 5 A
